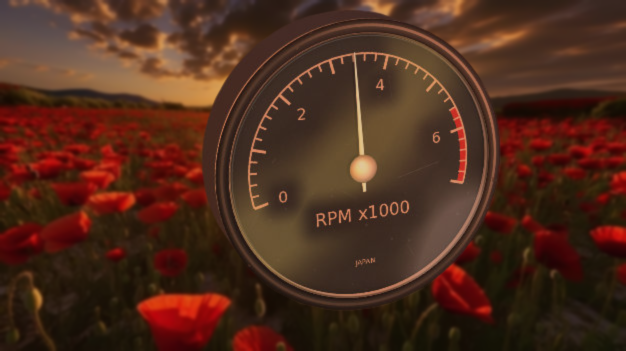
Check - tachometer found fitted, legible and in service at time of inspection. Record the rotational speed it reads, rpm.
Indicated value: 3400 rpm
